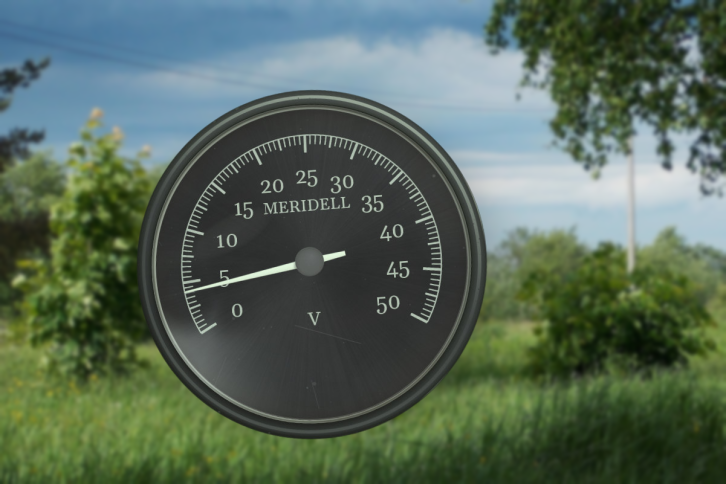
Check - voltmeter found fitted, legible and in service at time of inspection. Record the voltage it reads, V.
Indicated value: 4 V
